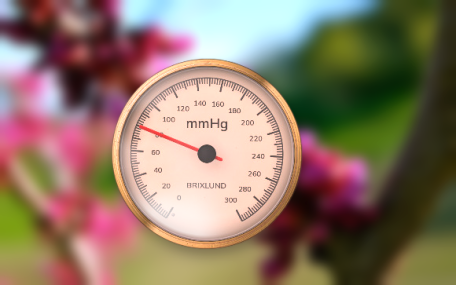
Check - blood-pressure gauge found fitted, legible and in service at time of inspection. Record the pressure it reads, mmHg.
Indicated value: 80 mmHg
